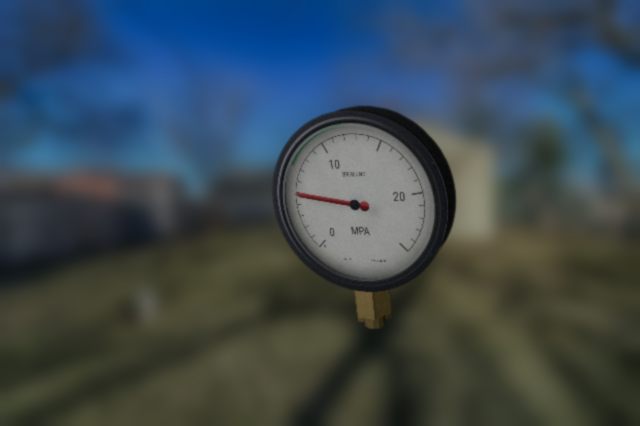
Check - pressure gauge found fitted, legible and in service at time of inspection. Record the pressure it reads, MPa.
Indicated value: 5 MPa
